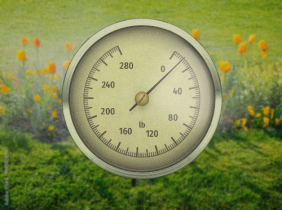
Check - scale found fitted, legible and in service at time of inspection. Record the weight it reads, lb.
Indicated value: 10 lb
